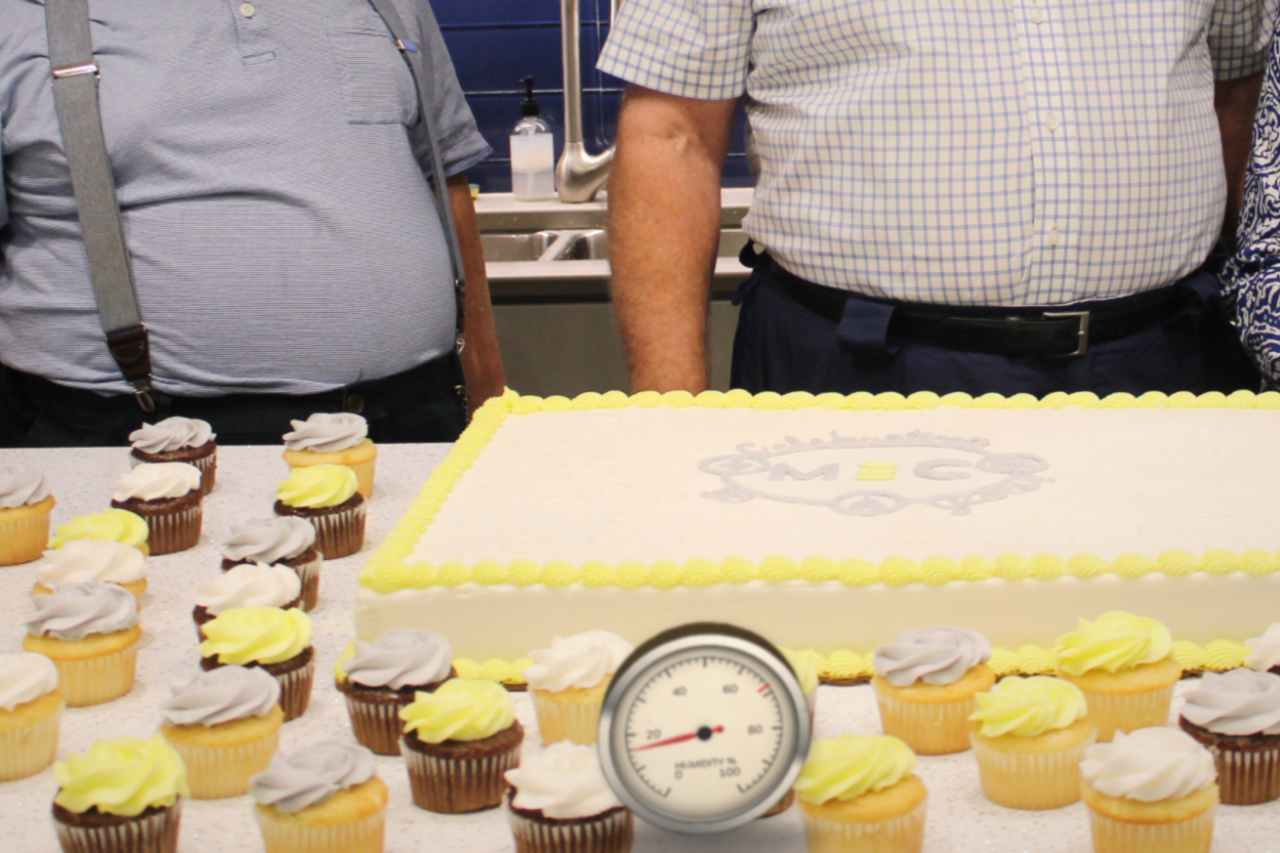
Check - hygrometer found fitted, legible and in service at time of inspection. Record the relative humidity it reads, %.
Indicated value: 16 %
